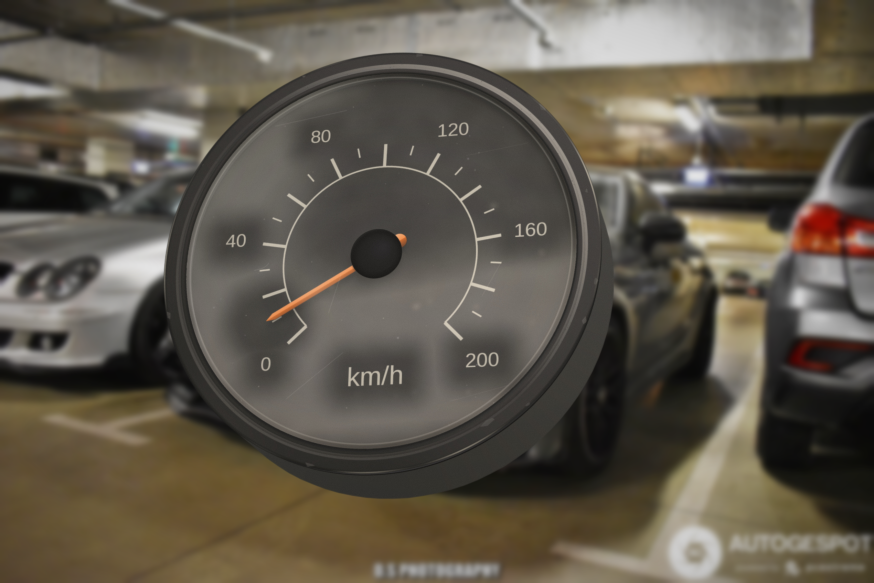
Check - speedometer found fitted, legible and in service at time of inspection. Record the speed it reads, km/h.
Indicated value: 10 km/h
